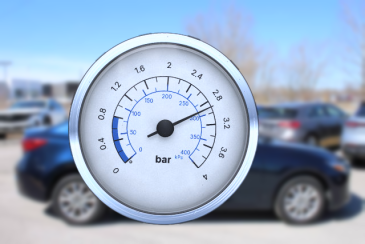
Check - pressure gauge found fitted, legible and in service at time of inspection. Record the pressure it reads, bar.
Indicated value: 2.9 bar
